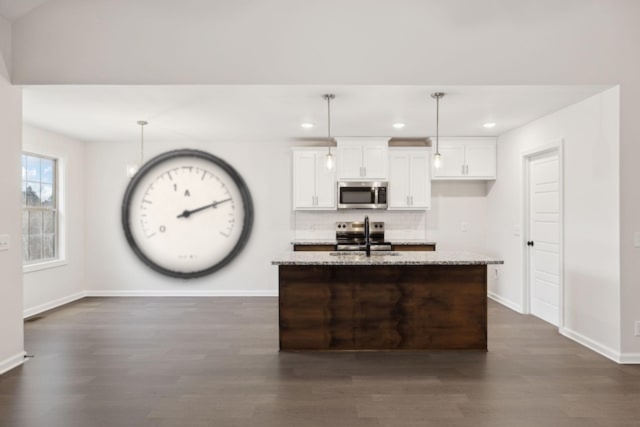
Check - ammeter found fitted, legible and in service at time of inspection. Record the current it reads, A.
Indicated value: 2 A
